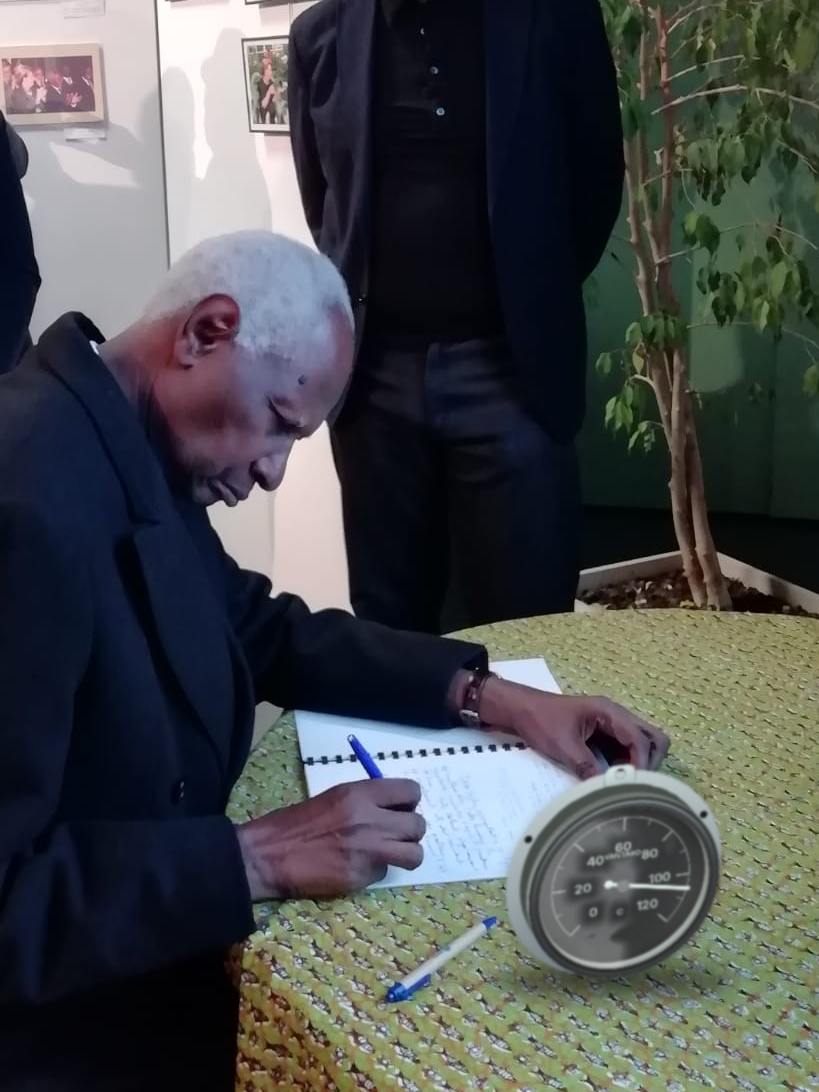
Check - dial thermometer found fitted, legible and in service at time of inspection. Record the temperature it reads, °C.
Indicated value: 105 °C
